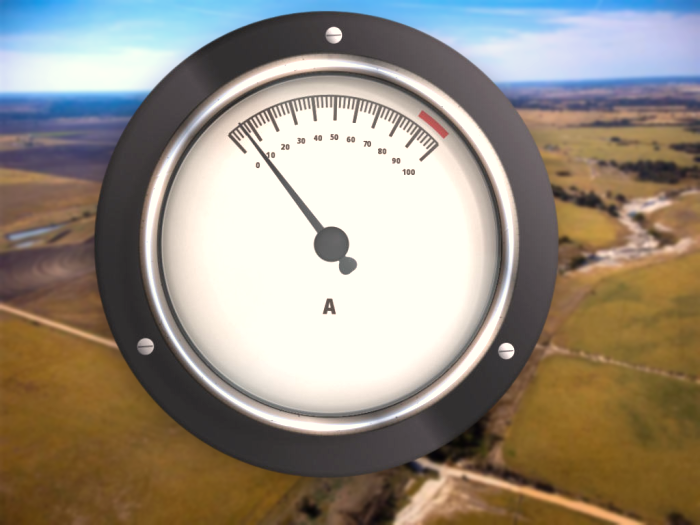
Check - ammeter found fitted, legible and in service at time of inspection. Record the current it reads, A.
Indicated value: 6 A
